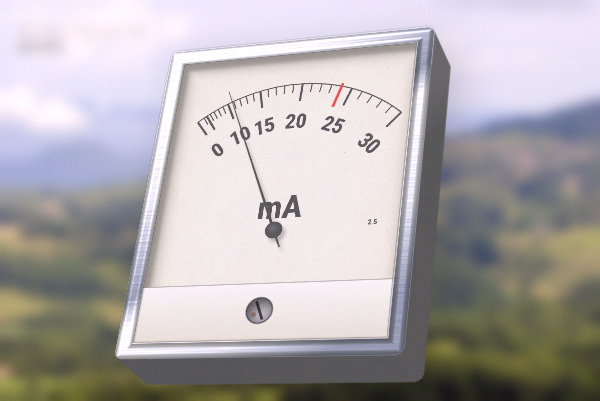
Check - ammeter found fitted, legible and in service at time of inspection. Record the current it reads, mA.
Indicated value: 11 mA
